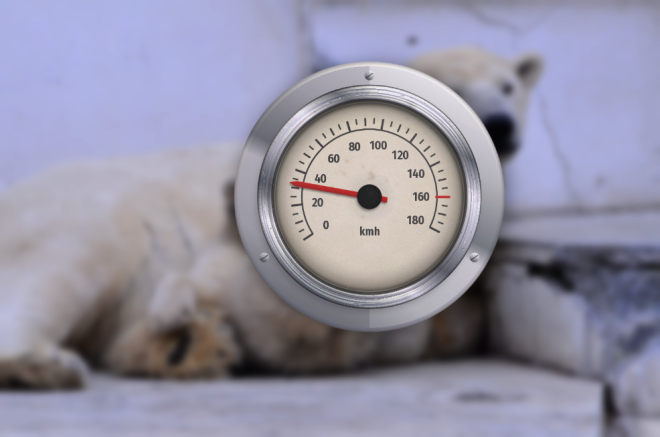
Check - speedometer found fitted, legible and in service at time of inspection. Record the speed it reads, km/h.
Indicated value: 32.5 km/h
